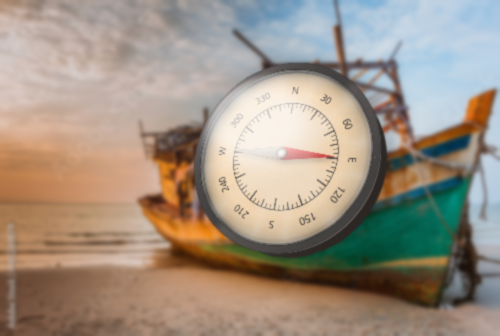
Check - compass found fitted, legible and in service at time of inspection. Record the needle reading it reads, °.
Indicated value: 90 °
